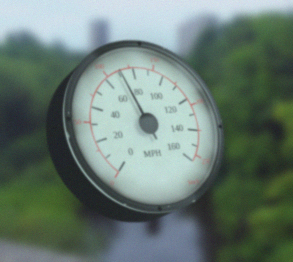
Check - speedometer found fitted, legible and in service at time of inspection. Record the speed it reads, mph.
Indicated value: 70 mph
